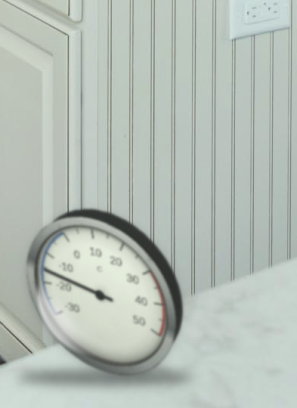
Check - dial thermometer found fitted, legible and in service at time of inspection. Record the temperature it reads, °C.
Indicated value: -15 °C
